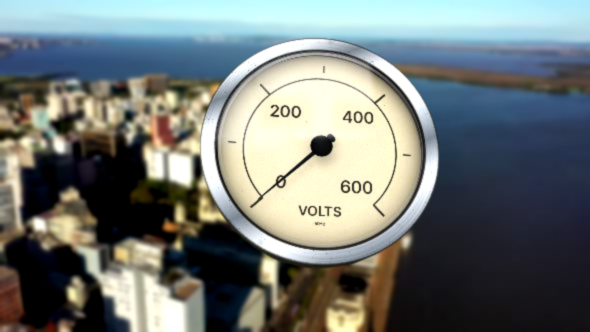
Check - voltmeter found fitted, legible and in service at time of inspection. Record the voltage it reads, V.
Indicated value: 0 V
